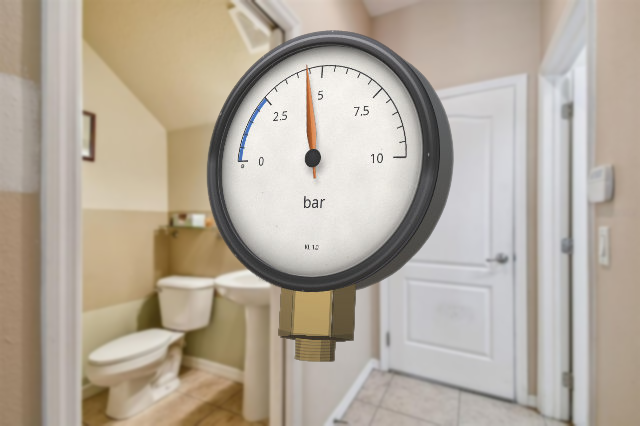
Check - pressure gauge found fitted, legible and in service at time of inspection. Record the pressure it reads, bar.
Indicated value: 4.5 bar
